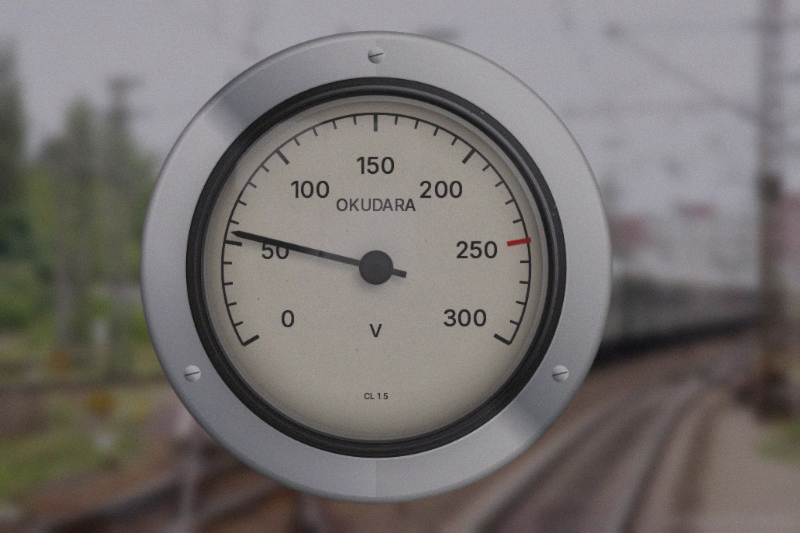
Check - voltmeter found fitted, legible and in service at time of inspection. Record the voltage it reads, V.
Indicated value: 55 V
